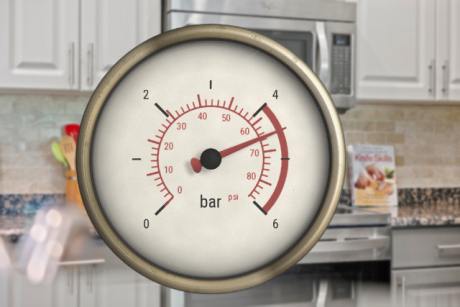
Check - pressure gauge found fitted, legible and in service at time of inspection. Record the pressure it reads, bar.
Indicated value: 4.5 bar
